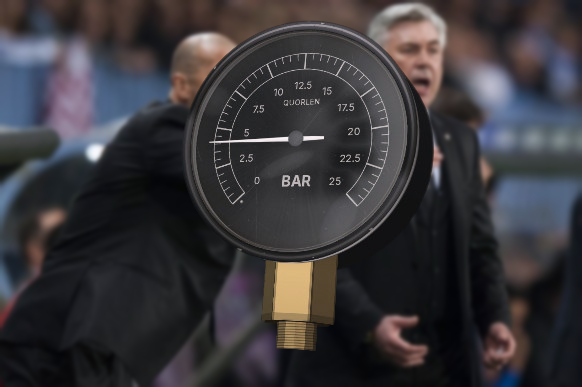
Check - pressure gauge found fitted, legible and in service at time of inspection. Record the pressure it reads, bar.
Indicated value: 4 bar
